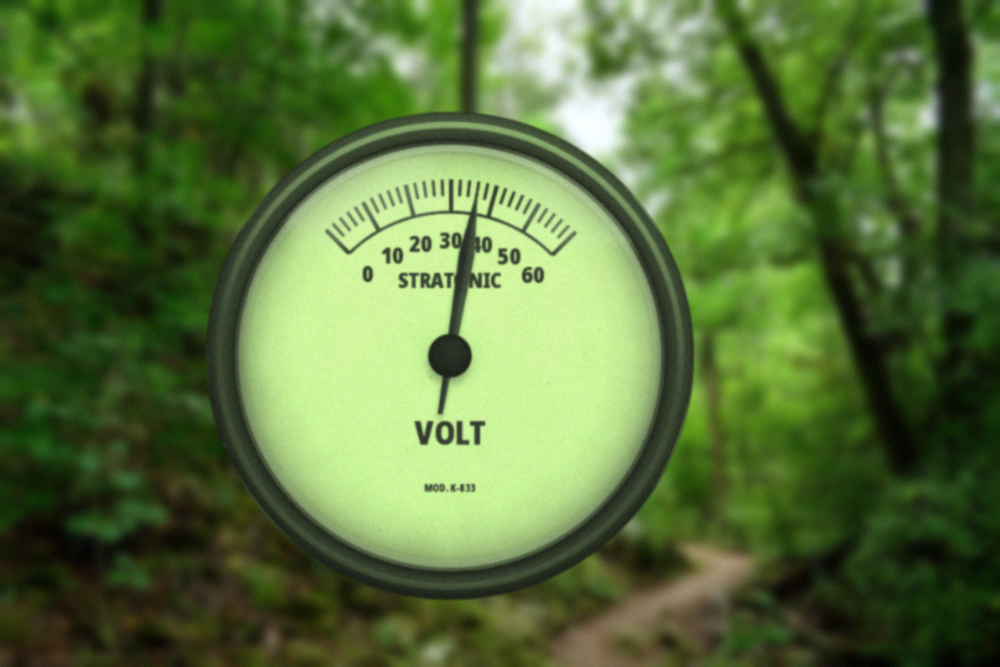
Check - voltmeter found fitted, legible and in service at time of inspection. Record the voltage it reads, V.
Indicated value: 36 V
